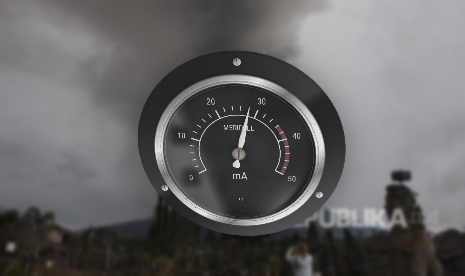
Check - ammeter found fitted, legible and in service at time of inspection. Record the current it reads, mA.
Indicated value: 28 mA
